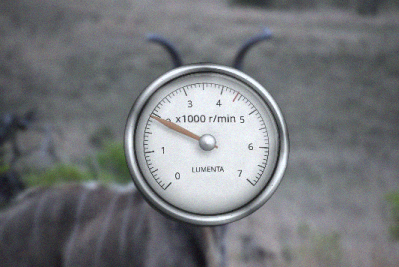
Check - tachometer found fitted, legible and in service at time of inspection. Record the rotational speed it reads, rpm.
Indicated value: 1900 rpm
